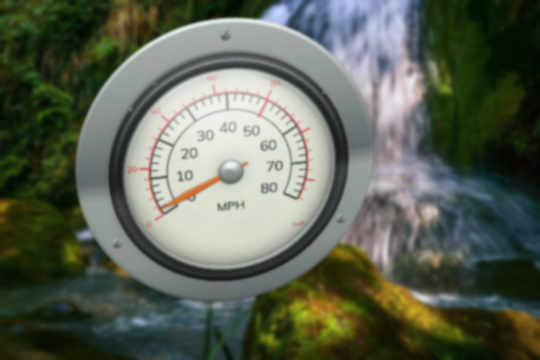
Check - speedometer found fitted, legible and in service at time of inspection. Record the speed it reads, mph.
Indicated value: 2 mph
